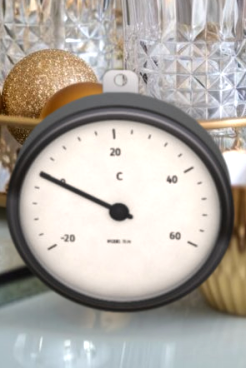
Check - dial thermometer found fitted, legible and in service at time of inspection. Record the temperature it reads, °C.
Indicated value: 0 °C
